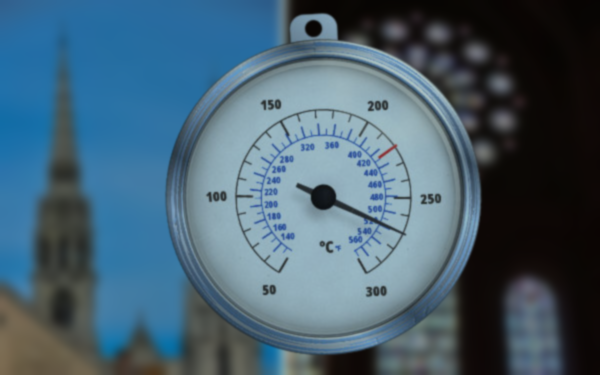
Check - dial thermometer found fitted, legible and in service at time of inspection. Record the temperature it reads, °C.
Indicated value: 270 °C
